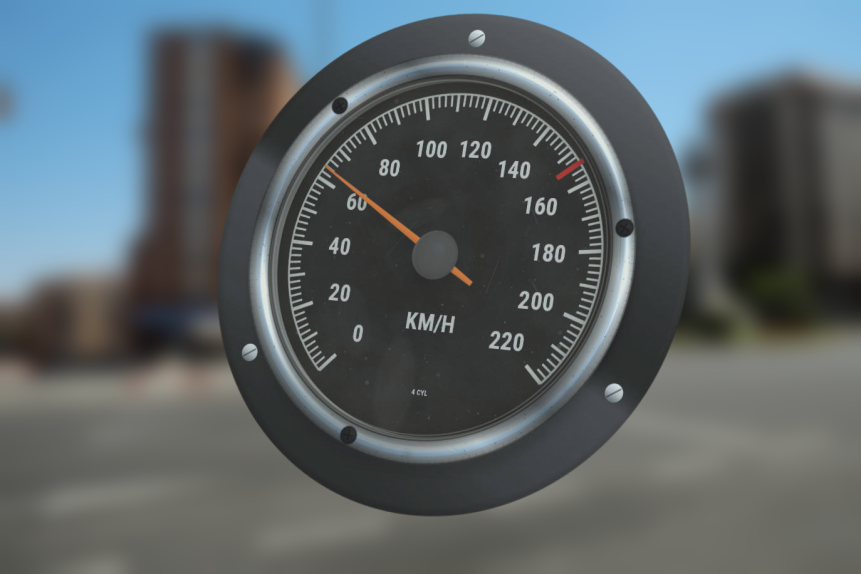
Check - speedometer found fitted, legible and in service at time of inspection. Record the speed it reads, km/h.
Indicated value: 64 km/h
